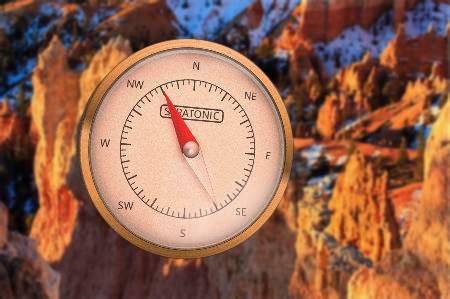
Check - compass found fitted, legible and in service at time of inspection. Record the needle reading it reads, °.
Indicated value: 330 °
